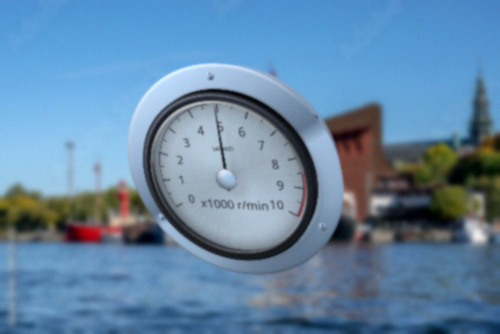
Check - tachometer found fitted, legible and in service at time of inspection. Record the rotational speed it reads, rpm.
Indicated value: 5000 rpm
